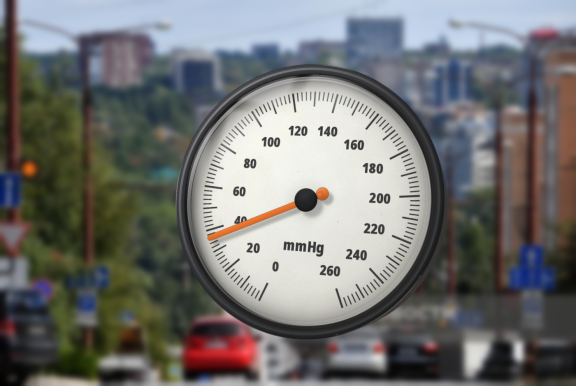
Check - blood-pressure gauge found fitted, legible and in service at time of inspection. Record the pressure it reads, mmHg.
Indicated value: 36 mmHg
